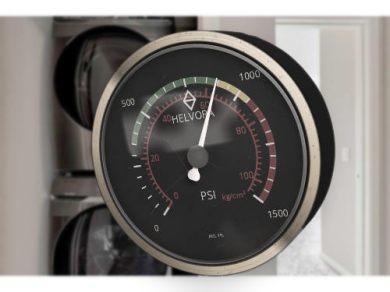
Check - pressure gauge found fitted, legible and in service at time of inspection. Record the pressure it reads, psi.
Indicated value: 900 psi
